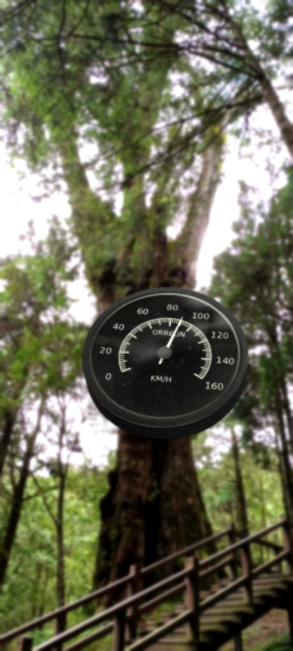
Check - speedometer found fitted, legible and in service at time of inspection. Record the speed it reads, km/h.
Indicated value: 90 km/h
